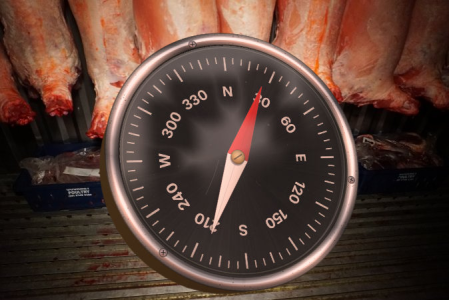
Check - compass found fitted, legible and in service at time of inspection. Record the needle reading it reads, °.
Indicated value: 25 °
